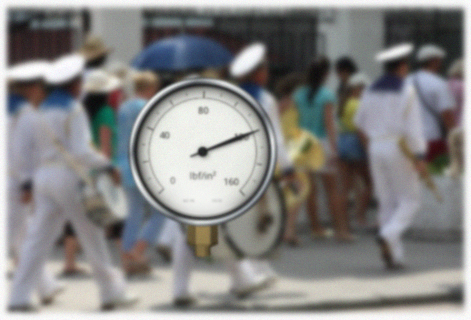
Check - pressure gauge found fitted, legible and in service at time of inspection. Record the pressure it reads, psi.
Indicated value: 120 psi
